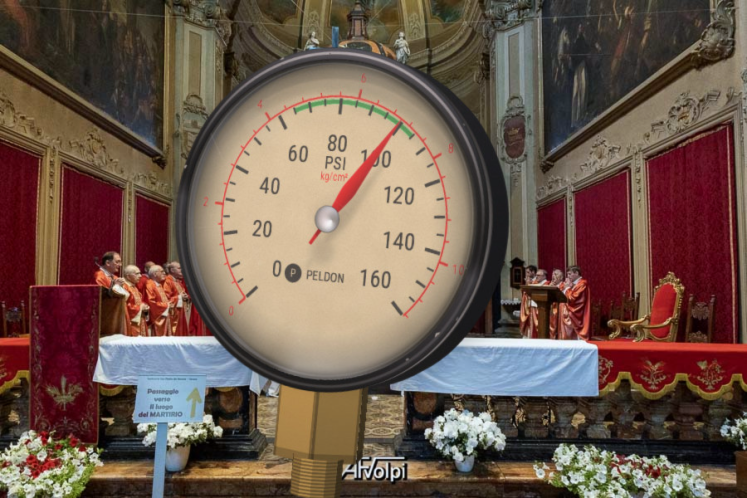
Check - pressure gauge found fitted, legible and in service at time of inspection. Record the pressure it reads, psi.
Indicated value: 100 psi
